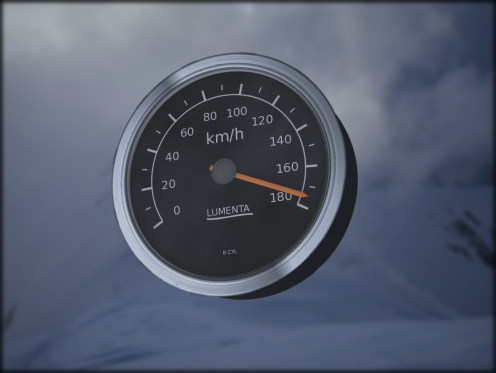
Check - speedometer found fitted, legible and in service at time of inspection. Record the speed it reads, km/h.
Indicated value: 175 km/h
